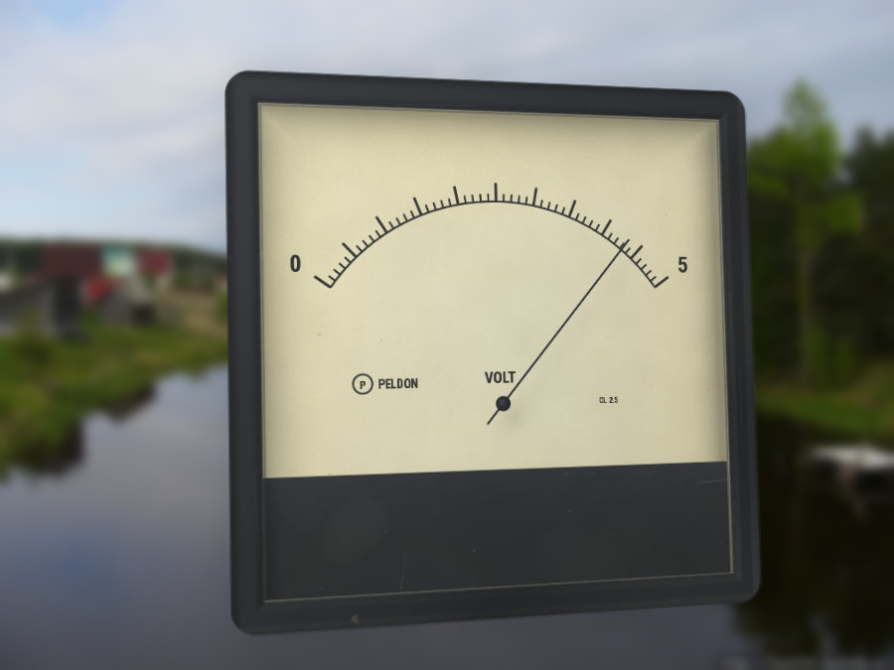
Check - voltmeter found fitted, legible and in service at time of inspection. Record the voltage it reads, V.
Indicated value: 4.3 V
